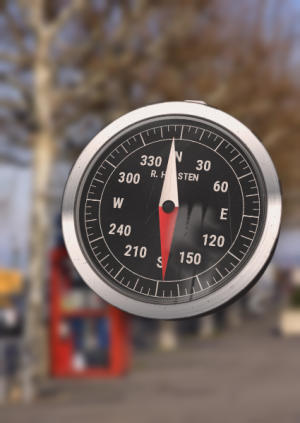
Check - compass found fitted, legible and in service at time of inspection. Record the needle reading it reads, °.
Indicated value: 175 °
